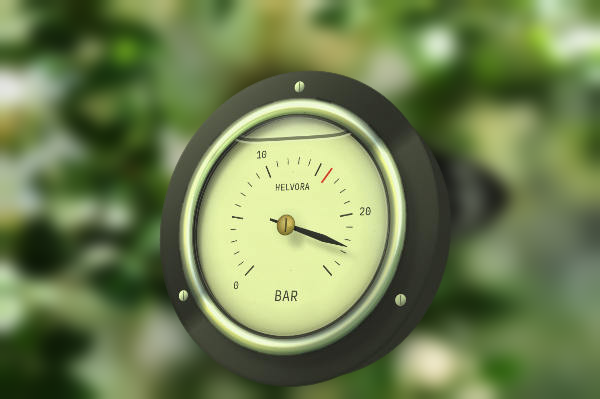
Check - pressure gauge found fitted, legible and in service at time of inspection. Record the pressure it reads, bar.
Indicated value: 22.5 bar
